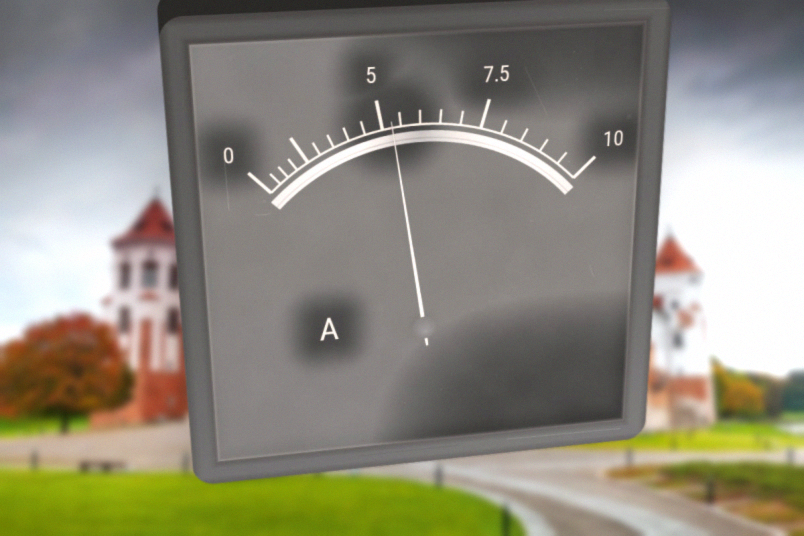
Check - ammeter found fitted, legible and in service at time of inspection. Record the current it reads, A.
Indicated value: 5.25 A
